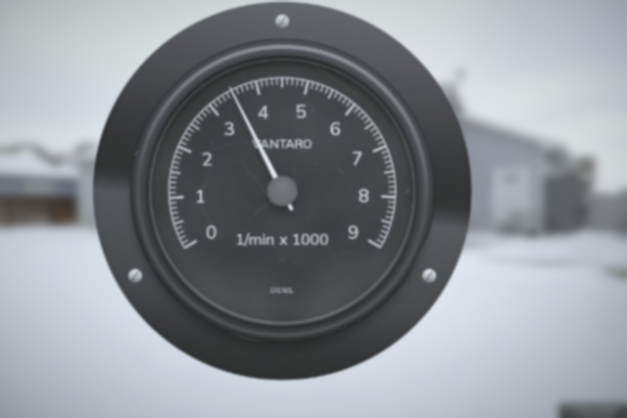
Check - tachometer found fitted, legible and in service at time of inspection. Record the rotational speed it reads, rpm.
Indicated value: 3500 rpm
